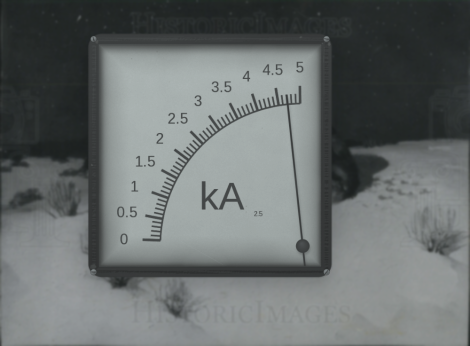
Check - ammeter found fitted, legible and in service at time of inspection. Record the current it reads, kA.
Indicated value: 4.7 kA
